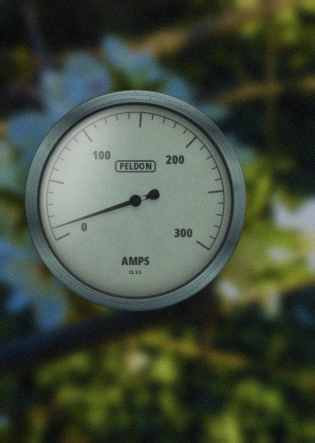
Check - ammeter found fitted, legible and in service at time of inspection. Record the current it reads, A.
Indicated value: 10 A
